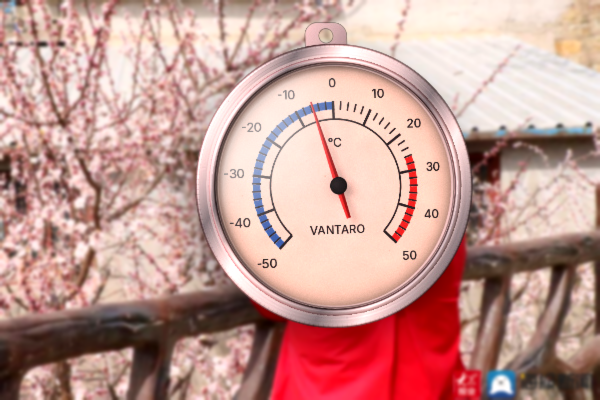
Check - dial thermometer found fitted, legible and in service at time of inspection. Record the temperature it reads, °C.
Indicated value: -6 °C
